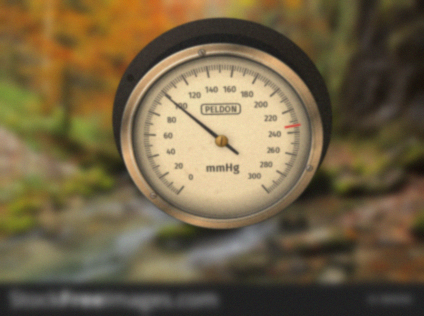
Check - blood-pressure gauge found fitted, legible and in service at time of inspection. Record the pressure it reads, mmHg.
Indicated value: 100 mmHg
